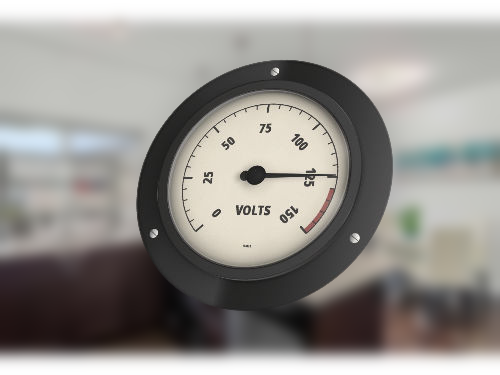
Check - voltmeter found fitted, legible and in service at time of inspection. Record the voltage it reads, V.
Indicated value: 125 V
